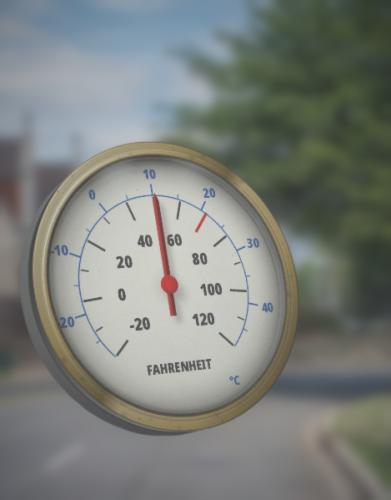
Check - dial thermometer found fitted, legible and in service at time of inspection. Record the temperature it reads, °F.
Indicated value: 50 °F
